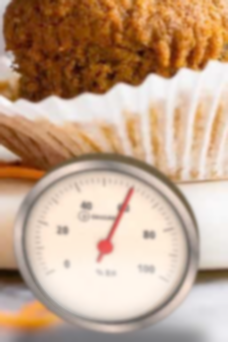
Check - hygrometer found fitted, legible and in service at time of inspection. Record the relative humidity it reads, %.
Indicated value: 60 %
